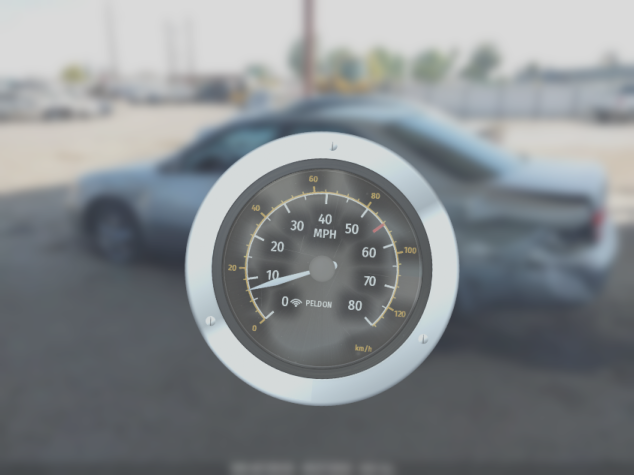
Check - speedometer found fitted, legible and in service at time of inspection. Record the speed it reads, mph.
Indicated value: 7.5 mph
